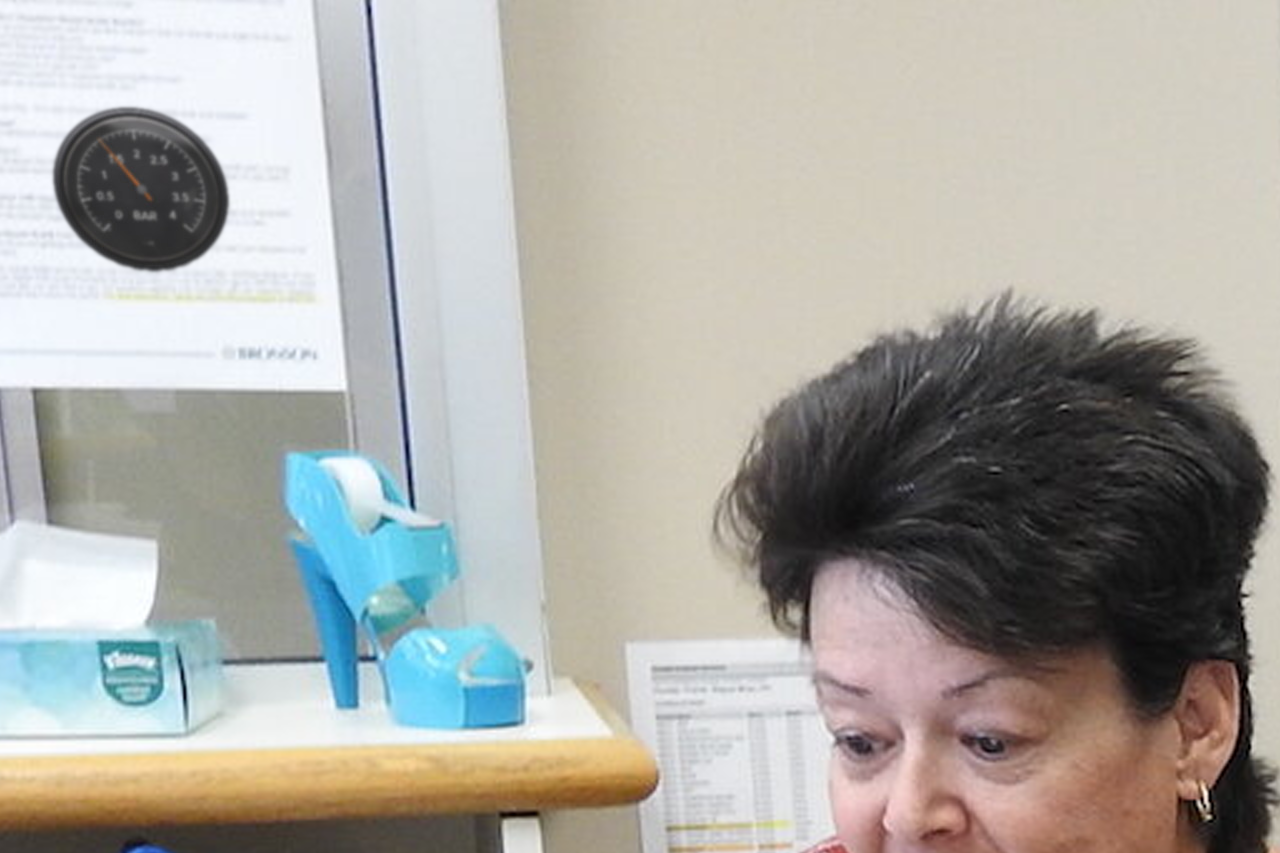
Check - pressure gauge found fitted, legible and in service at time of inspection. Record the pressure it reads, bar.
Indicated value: 1.5 bar
